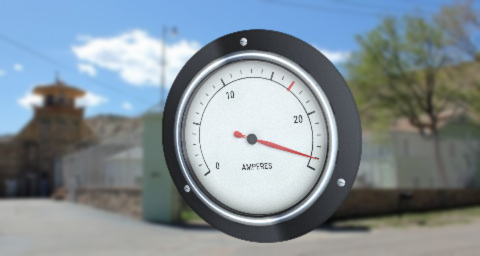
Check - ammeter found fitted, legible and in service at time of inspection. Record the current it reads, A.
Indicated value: 24 A
